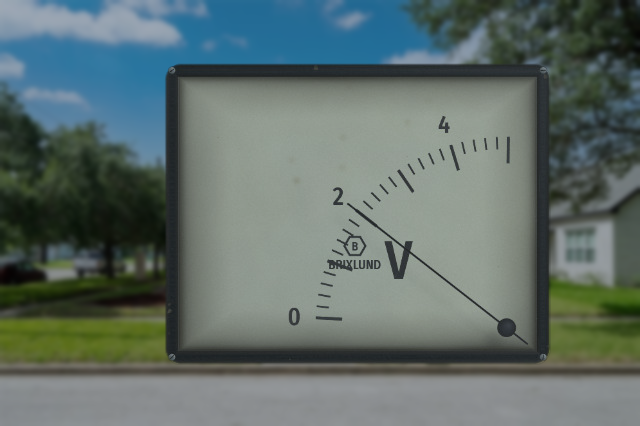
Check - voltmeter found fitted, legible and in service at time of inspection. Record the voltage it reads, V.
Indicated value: 2 V
